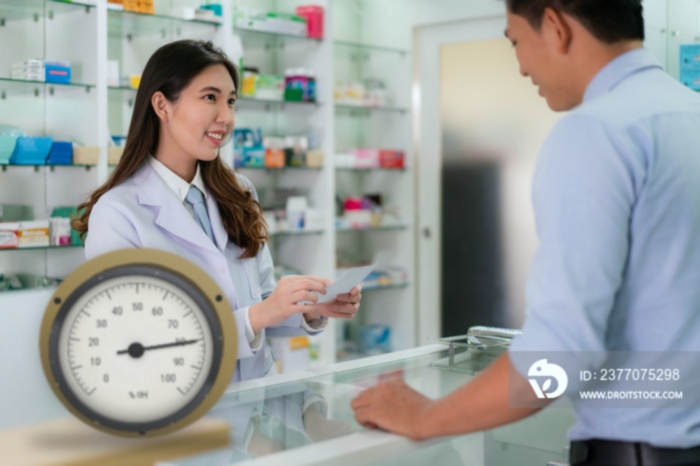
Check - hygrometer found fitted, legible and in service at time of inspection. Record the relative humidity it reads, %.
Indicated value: 80 %
